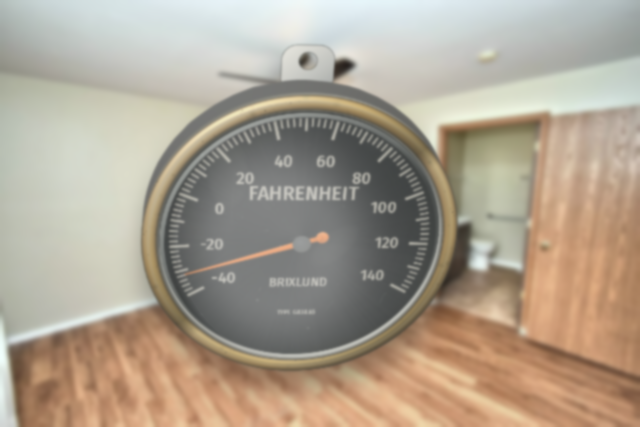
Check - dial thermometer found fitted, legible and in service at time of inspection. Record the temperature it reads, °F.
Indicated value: -30 °F
